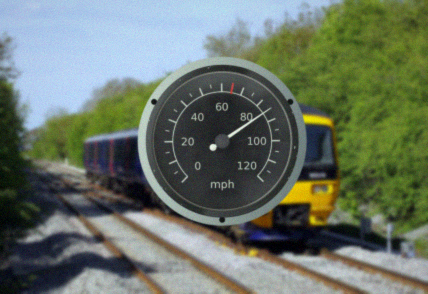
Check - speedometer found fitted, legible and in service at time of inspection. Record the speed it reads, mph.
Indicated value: 85 mph
